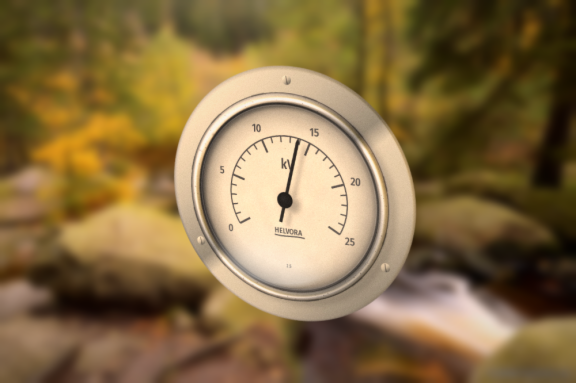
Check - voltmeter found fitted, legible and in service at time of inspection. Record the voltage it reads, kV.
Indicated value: 14 kV
